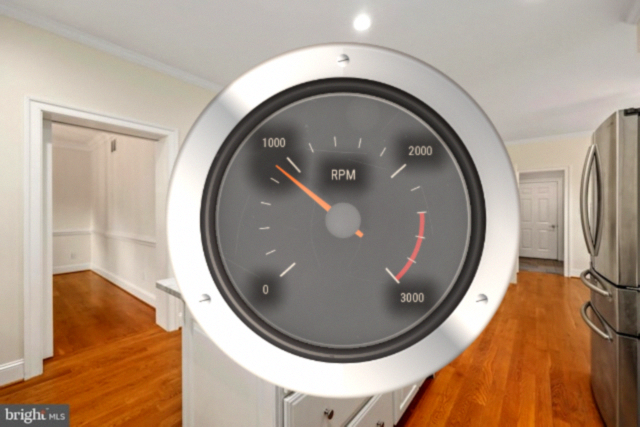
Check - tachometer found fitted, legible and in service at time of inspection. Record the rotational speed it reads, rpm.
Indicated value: 900 rpm
